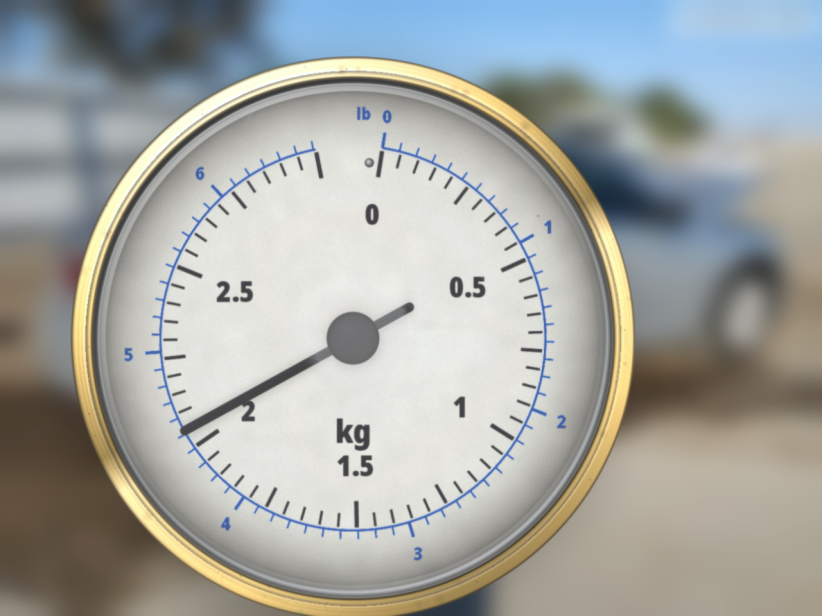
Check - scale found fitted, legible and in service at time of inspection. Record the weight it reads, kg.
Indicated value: 2.05 kg
